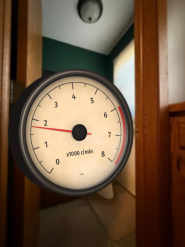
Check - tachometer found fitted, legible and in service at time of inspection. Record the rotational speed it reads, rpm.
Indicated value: 1750 rpm
